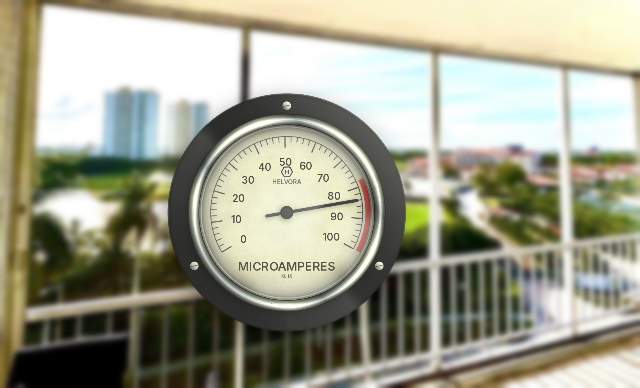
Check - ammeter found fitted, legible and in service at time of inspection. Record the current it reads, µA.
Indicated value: 84 µA
